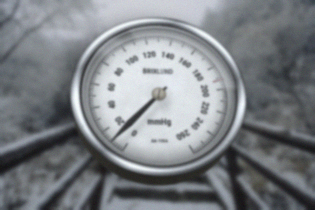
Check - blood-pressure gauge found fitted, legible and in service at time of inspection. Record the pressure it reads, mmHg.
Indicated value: 10 mmHg
